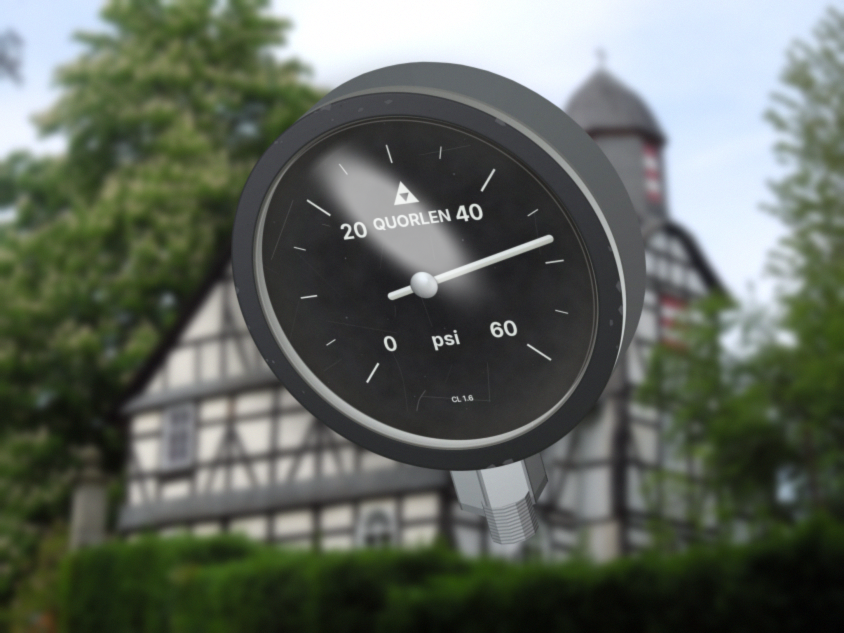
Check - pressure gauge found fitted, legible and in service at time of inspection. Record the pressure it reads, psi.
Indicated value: 47.5 psi
